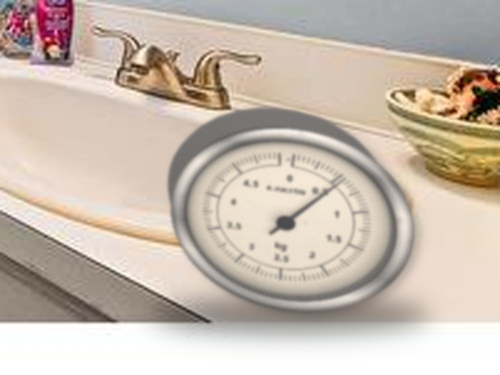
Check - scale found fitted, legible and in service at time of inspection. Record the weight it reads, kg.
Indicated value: 0.5 kg
